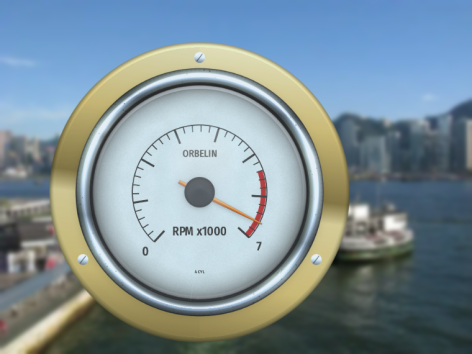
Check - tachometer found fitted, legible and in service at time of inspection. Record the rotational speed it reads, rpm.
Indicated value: 6600 rpm
